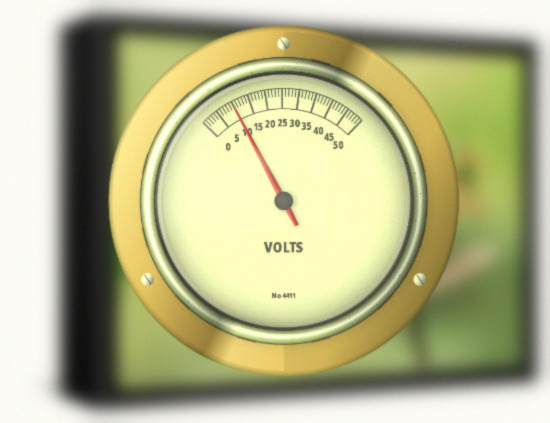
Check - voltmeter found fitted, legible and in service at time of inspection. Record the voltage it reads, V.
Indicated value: 10 V
